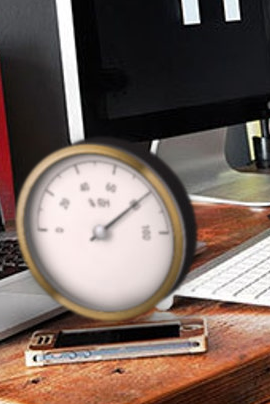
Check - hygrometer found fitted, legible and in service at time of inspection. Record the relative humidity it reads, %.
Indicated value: 80 %
